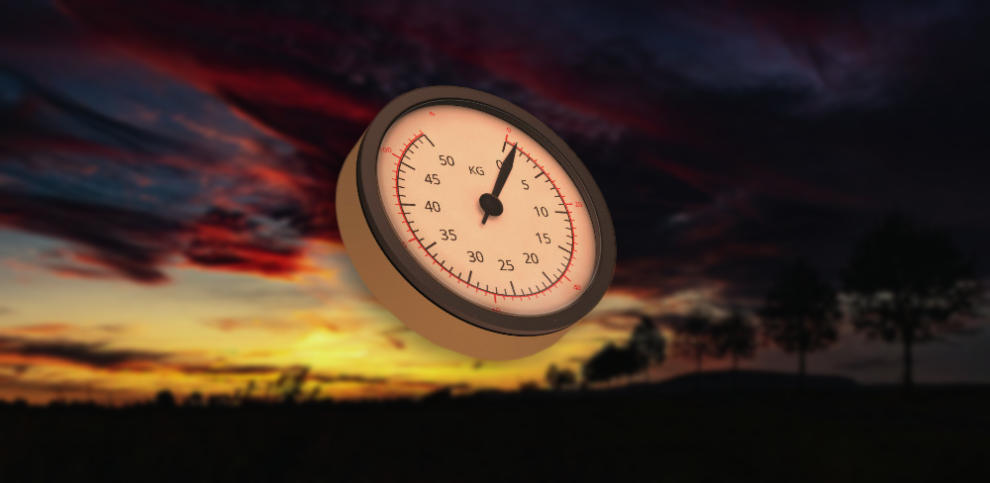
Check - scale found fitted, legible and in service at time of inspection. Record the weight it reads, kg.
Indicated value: 1 kg
